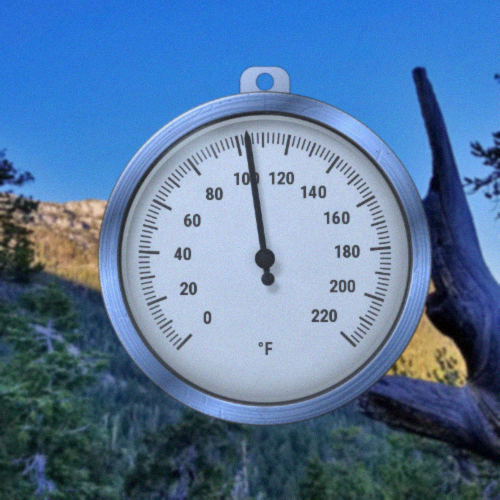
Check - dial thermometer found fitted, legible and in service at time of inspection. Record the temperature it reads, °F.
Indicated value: 104 °F
